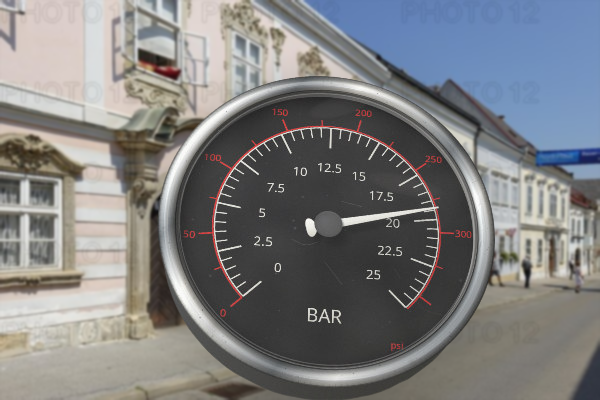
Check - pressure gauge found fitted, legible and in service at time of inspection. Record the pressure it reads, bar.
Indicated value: 19.5 bar
